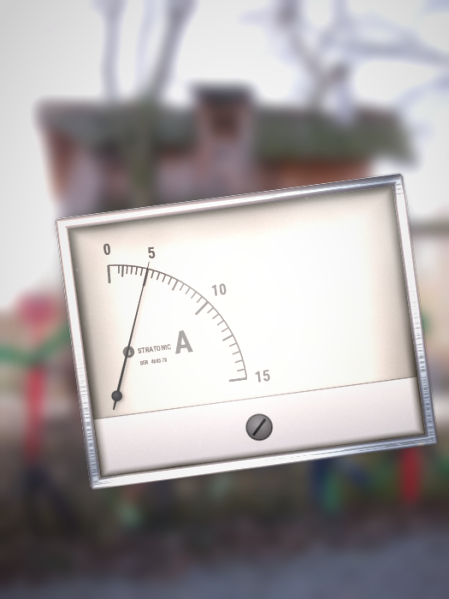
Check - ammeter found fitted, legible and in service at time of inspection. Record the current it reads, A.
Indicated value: 5 A
